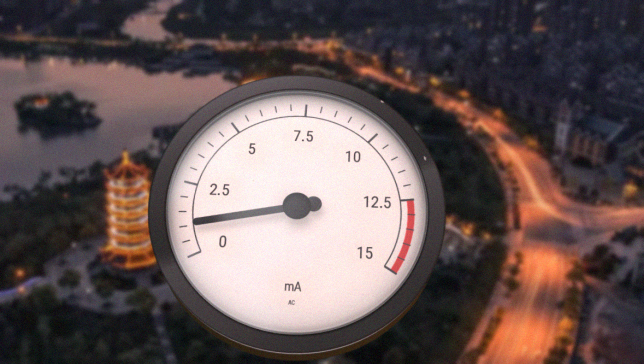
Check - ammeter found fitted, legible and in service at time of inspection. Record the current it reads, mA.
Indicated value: 1 mA
